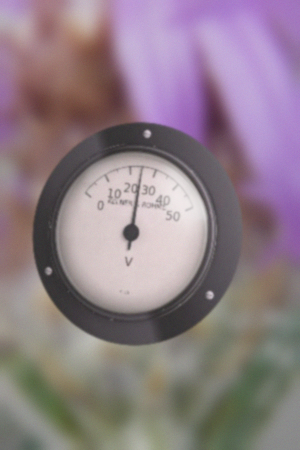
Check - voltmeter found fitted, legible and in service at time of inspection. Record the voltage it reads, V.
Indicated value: 25 V
